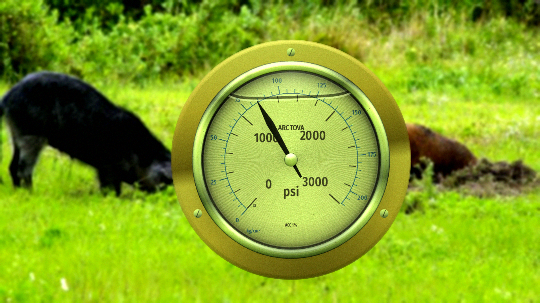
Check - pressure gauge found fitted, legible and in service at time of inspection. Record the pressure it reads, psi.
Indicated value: 1200 psi
